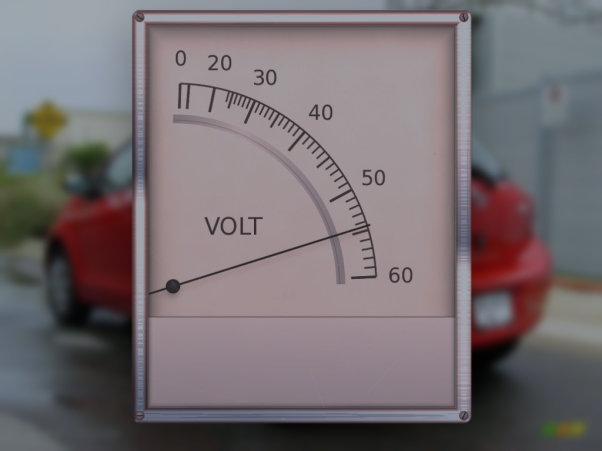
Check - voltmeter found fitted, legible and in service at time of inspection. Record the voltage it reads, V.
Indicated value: 54.5 V
